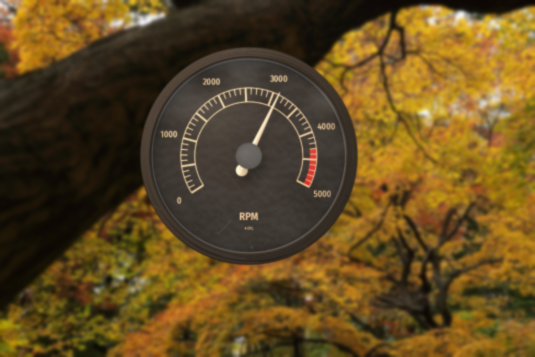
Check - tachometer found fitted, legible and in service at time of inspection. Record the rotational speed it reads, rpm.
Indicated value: 3100 rpm
